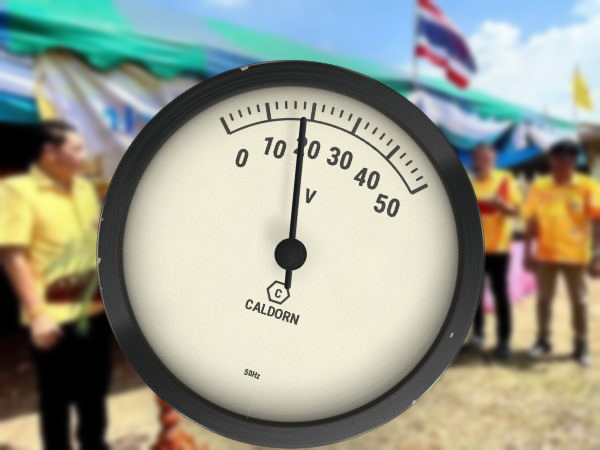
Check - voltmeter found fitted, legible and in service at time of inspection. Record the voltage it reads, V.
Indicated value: 18 V
